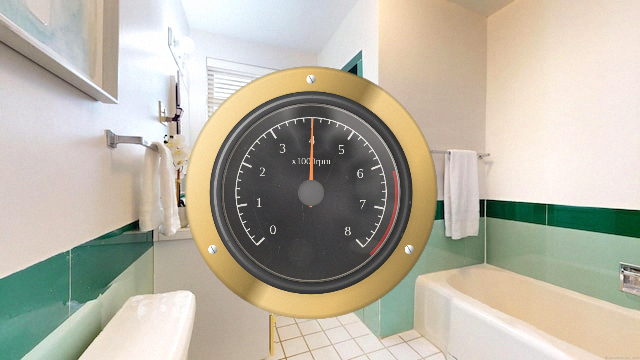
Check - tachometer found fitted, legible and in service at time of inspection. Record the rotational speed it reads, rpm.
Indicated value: 4000 rpm
